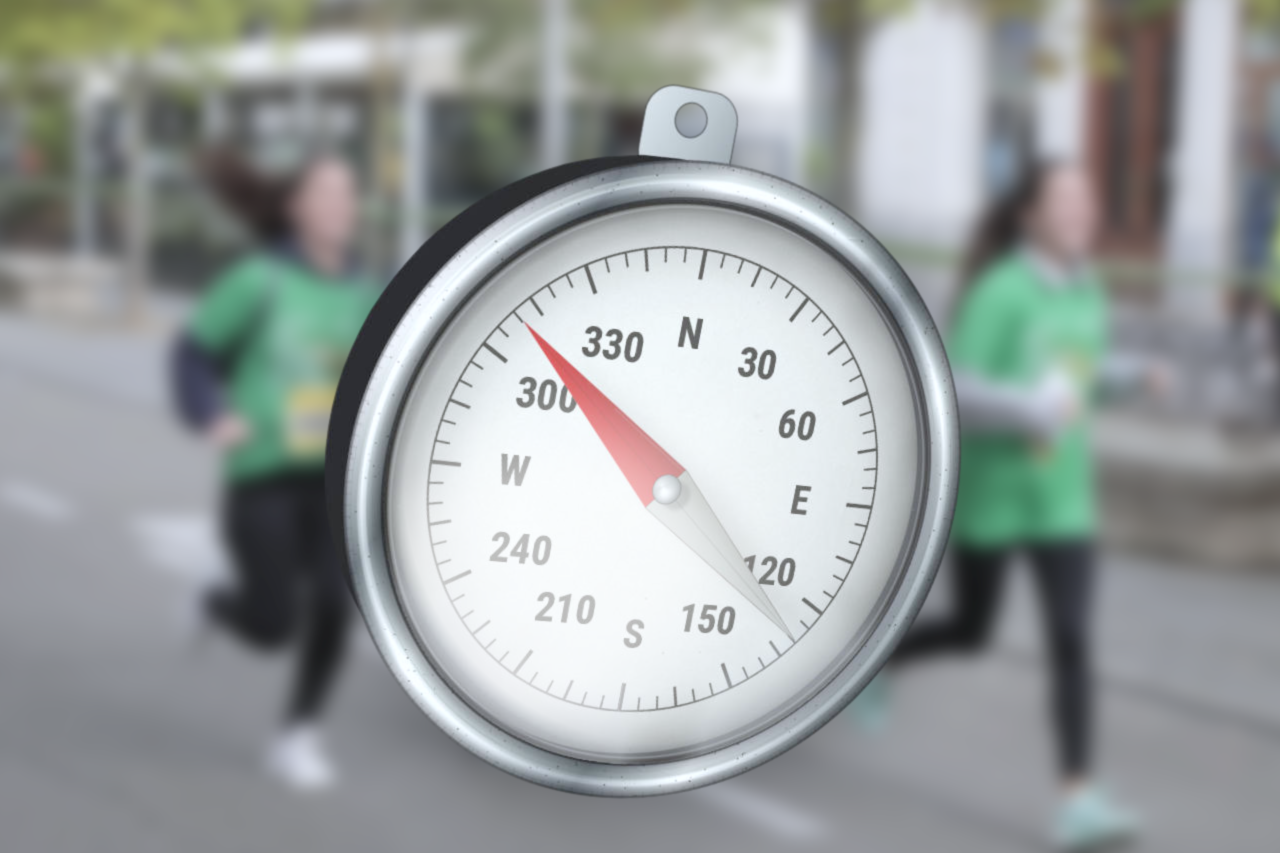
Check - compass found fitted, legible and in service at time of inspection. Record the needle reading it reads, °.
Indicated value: 310 °
